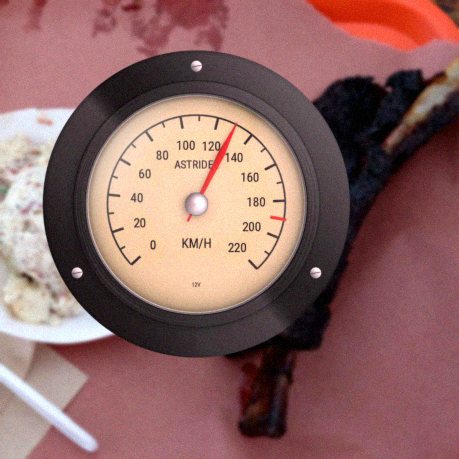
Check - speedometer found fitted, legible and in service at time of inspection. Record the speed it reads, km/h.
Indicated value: 130 km/h
